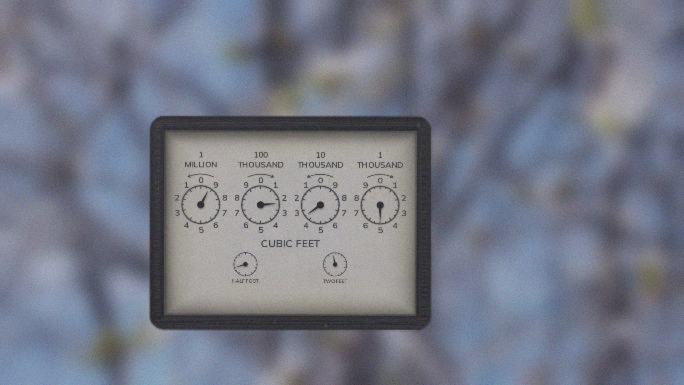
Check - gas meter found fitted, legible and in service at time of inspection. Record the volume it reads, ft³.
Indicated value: 923500 ft³
